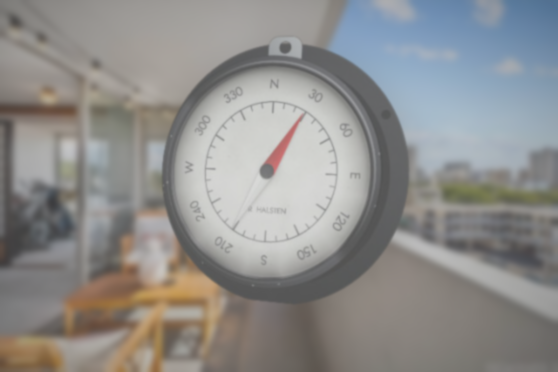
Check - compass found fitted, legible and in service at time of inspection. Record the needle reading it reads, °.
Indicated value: 30 °
